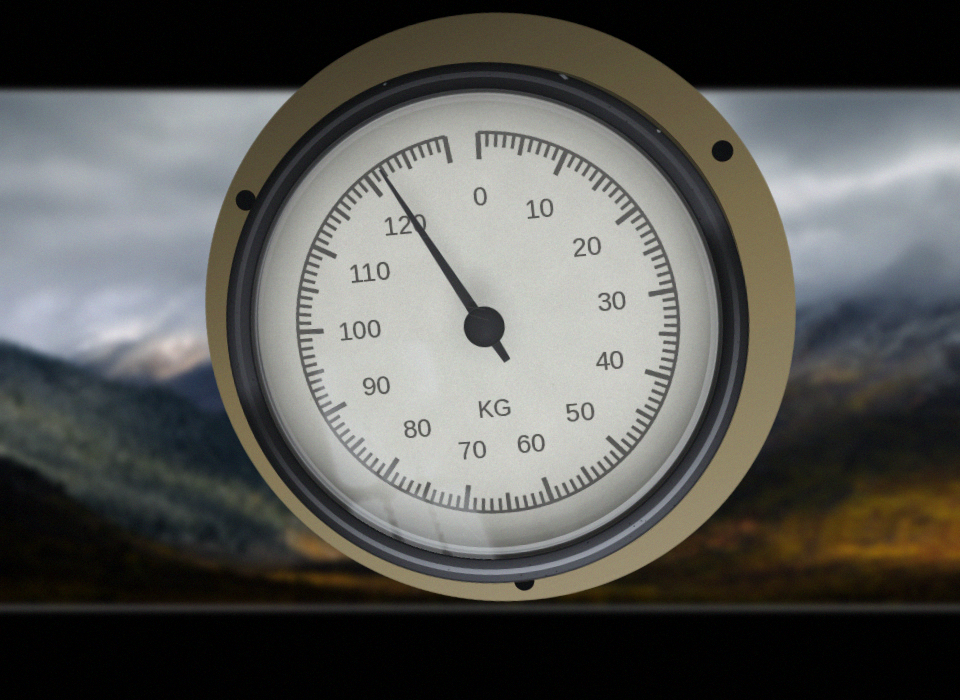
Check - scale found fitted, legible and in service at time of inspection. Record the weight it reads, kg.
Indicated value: 122 kg
